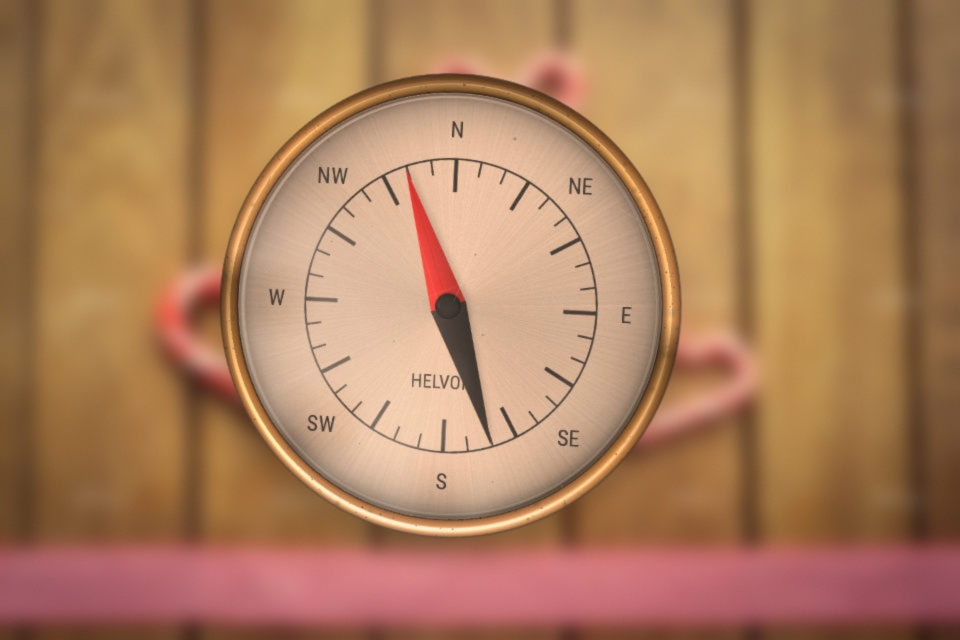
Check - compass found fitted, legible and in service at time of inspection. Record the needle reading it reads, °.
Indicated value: 340 °
